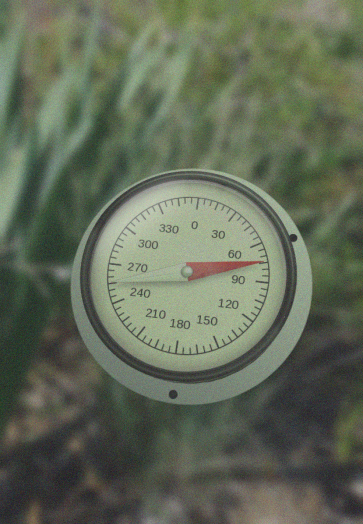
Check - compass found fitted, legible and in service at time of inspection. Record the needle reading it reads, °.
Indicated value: 75 °
